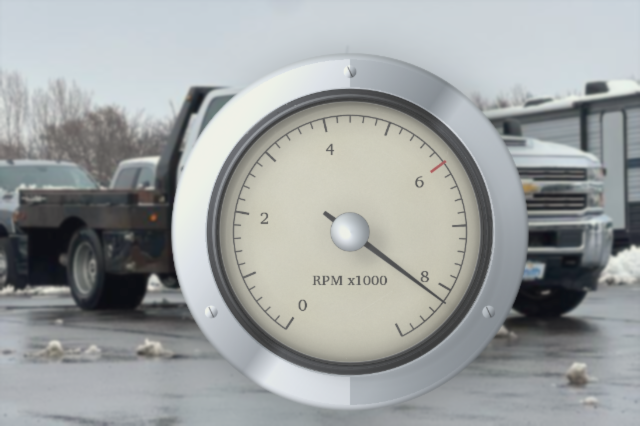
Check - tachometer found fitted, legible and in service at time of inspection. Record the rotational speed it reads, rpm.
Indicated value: 8200 rpm
